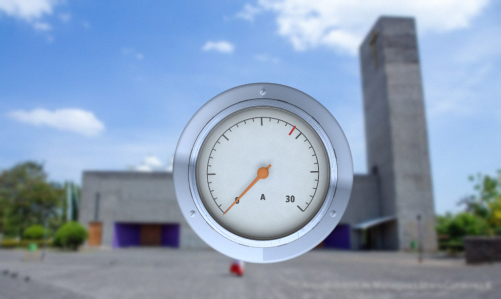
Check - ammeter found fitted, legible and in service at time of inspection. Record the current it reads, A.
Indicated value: 0 A
